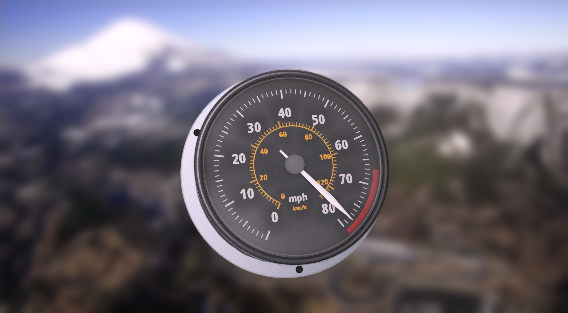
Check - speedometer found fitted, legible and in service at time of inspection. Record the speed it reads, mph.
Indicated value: 78 mph
